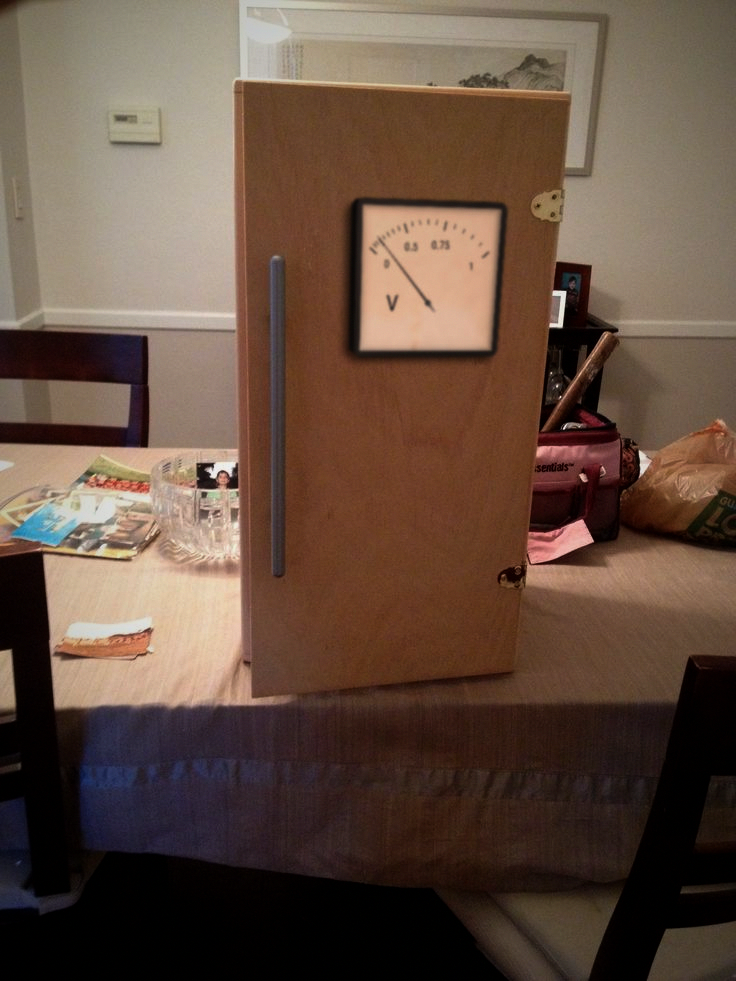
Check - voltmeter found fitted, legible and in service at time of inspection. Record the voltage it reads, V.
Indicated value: 0.25 V
